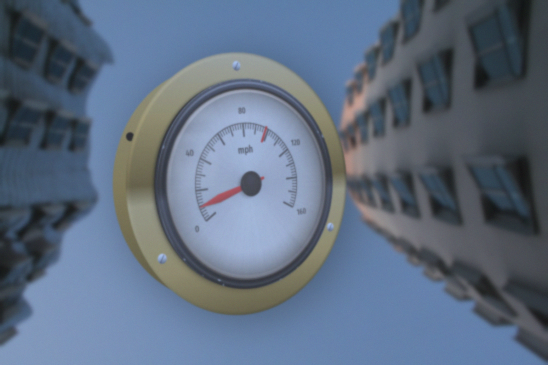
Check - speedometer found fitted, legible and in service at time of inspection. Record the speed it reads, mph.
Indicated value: 10 mph
